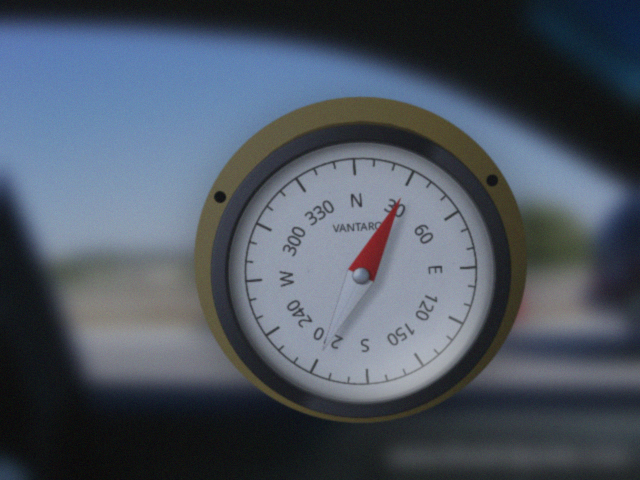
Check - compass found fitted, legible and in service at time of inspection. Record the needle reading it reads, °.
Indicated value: 30 °
